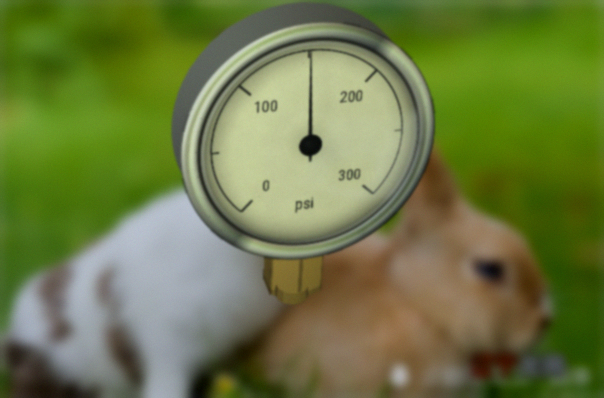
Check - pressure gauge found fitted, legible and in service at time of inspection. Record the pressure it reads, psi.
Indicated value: 150 psi
